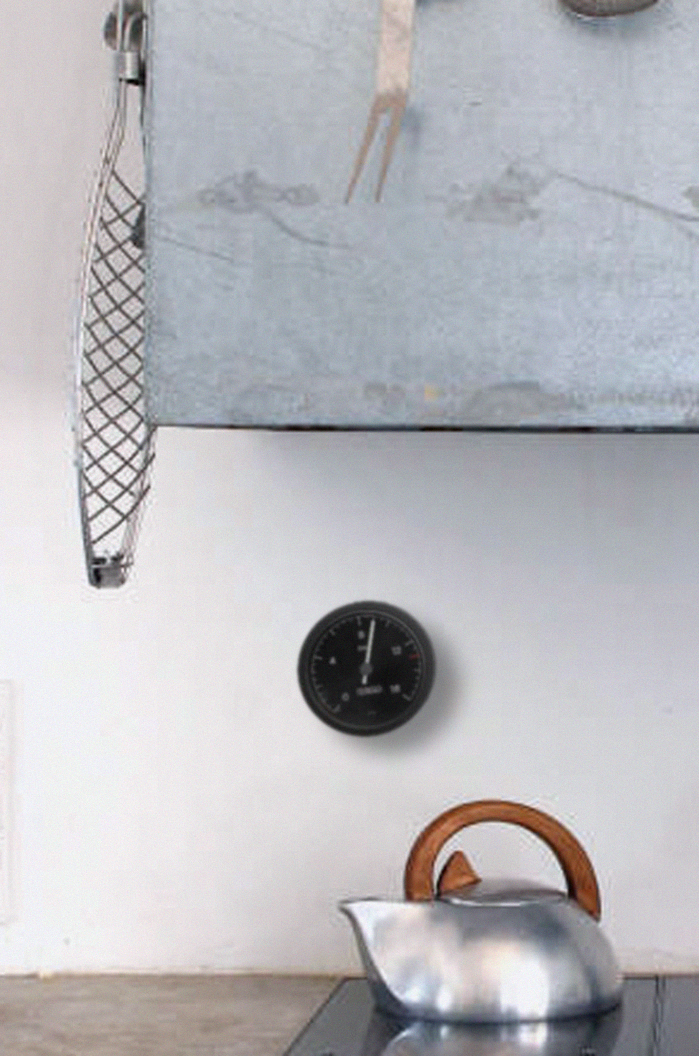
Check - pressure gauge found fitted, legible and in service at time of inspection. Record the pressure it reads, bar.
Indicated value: 9 bar
